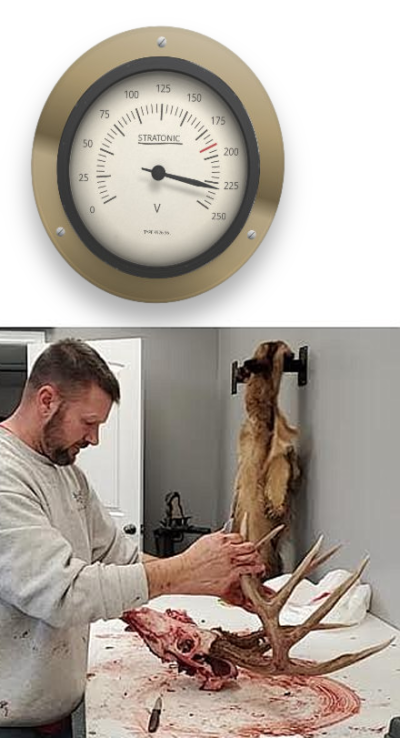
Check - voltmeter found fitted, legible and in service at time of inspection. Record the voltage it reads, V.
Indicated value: 230 V
